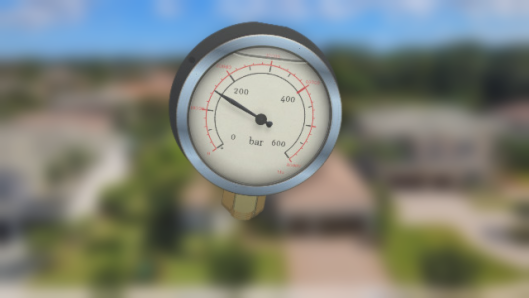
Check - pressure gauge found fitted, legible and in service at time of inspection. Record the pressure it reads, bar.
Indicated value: 150 bar
